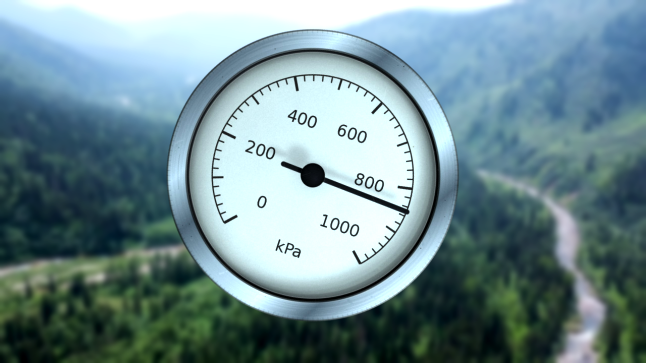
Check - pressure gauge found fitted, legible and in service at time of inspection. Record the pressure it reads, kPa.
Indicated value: 850 kPa
